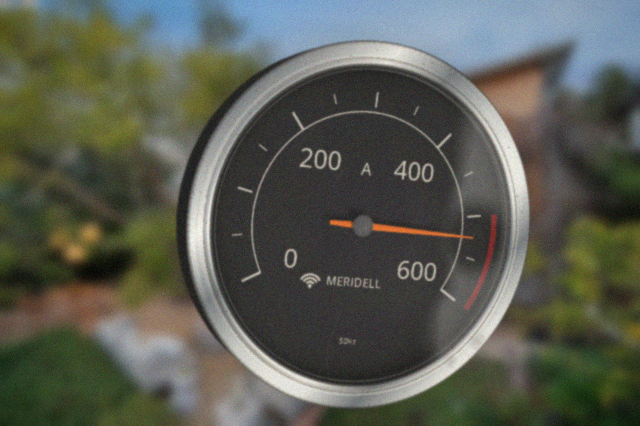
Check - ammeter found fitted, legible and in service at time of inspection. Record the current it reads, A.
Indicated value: 525 A
